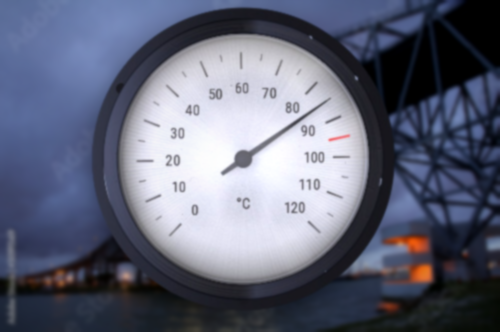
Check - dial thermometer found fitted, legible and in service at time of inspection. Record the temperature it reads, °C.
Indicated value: 85 °C
